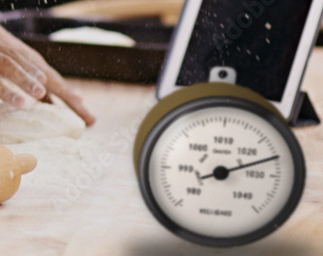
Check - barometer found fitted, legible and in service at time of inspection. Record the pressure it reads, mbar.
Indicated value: 1025 mbar
